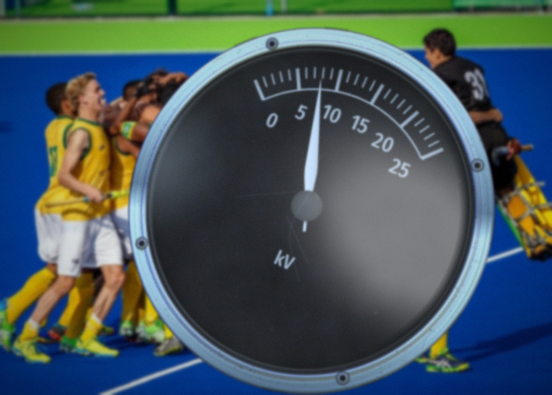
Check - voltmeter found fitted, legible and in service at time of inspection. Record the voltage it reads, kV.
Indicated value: 8 kV
